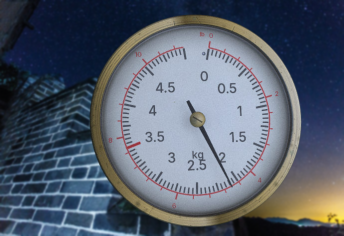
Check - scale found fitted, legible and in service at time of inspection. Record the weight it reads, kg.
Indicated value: 2.1 kg
